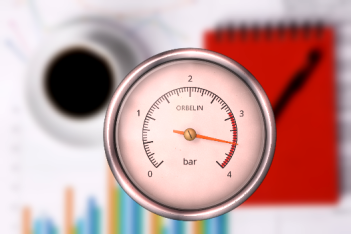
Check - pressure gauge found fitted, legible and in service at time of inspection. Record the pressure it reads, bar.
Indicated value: 3.5 bar
